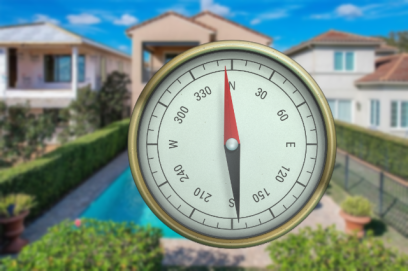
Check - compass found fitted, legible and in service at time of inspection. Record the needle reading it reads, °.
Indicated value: 355 °
